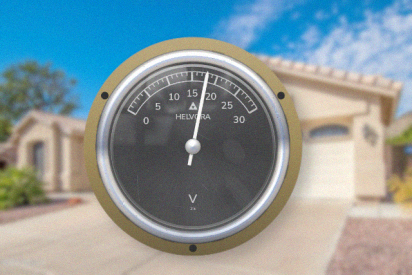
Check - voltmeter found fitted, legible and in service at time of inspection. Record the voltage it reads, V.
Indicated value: 18 V
